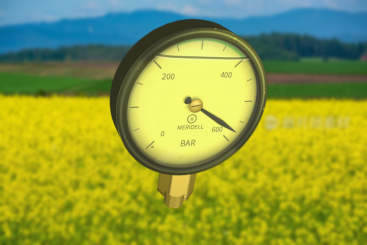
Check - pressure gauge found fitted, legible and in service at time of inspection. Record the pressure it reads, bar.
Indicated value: 575 bar
